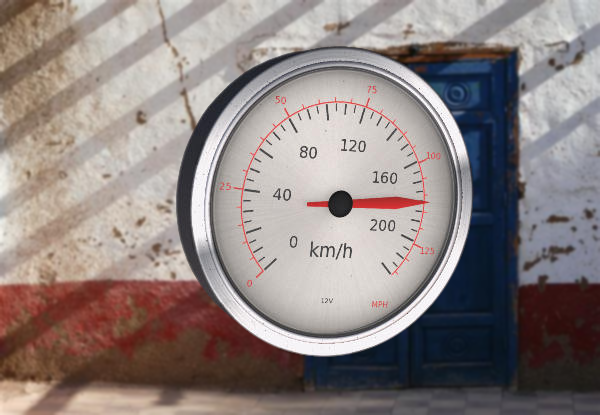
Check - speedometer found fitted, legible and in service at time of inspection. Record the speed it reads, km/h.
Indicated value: 180 km/h
